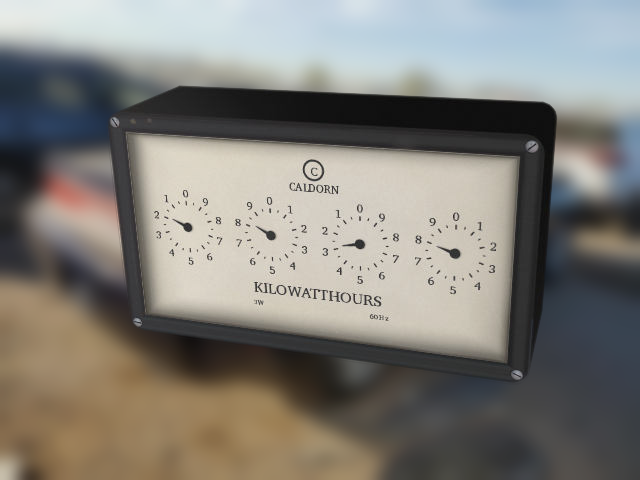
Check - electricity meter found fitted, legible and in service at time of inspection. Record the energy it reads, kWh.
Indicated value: 1828 kWh
